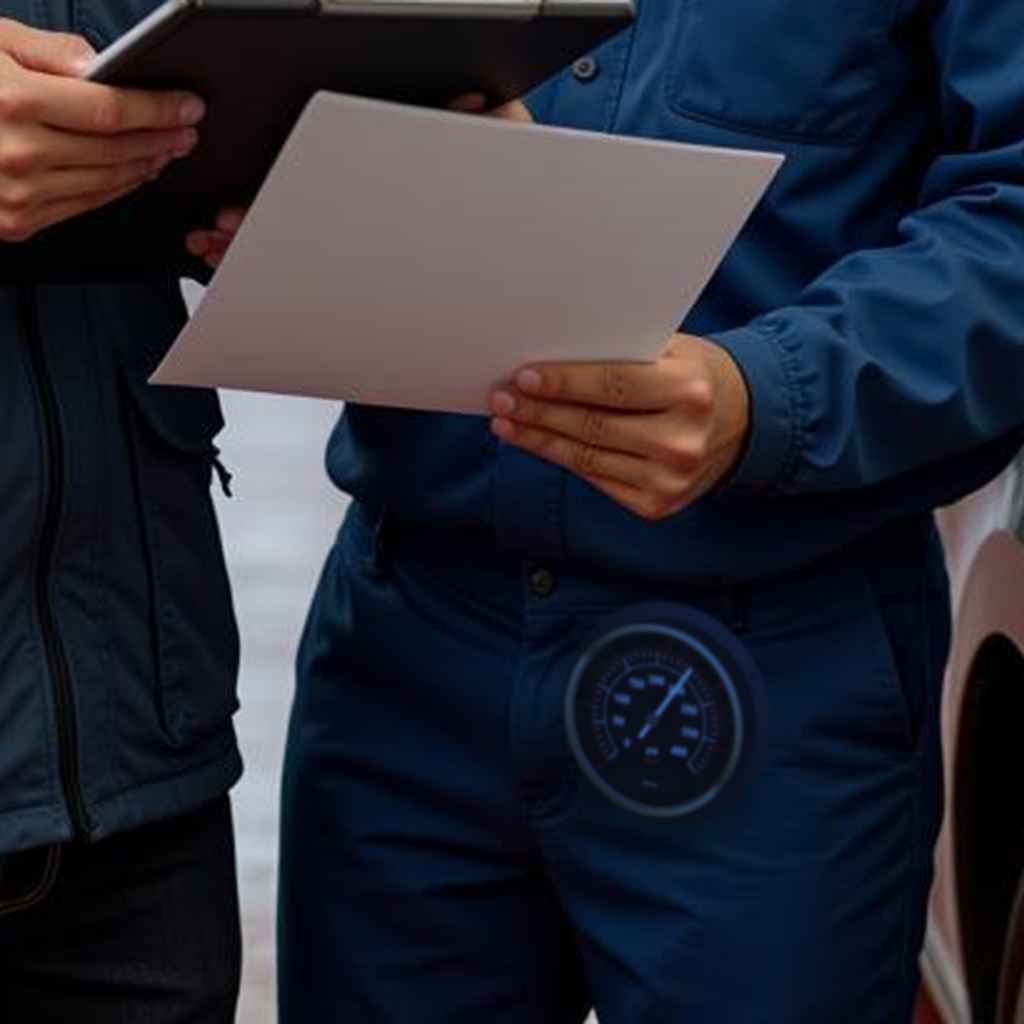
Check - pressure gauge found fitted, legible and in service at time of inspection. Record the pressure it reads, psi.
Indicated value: 250 psi
